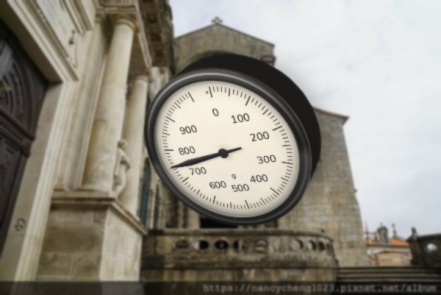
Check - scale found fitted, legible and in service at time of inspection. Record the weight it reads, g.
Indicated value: 750 g
